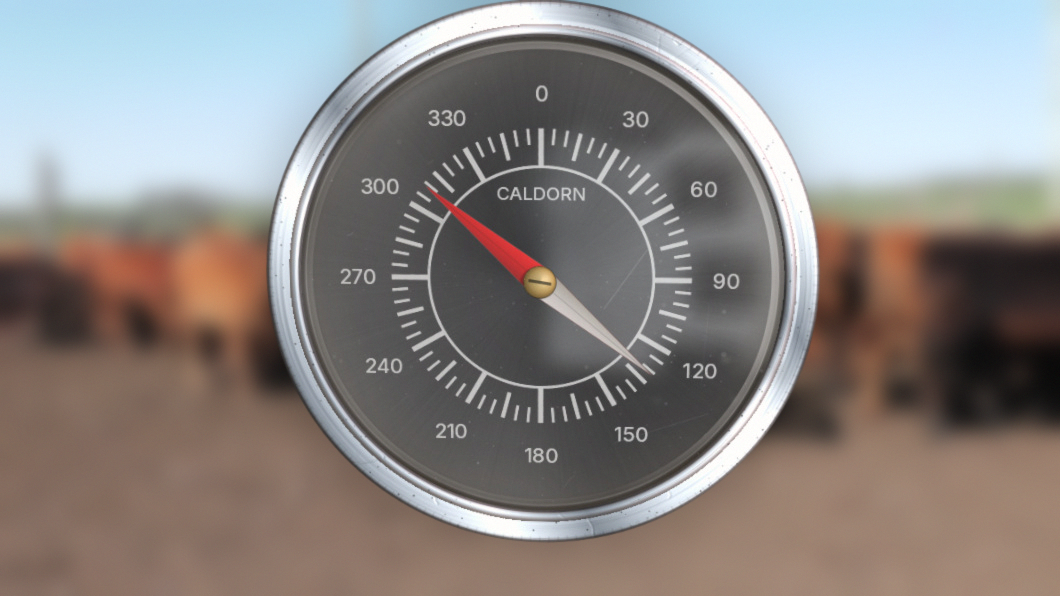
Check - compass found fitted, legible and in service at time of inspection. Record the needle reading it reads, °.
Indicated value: 310 °
